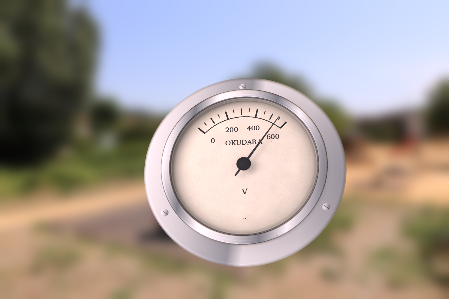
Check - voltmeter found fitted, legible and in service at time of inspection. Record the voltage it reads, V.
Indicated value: 550 V
